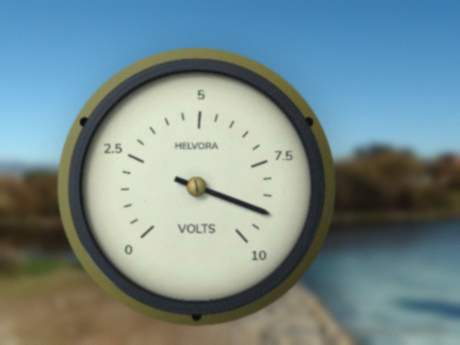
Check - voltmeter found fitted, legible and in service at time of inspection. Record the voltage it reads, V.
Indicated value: 9 V
